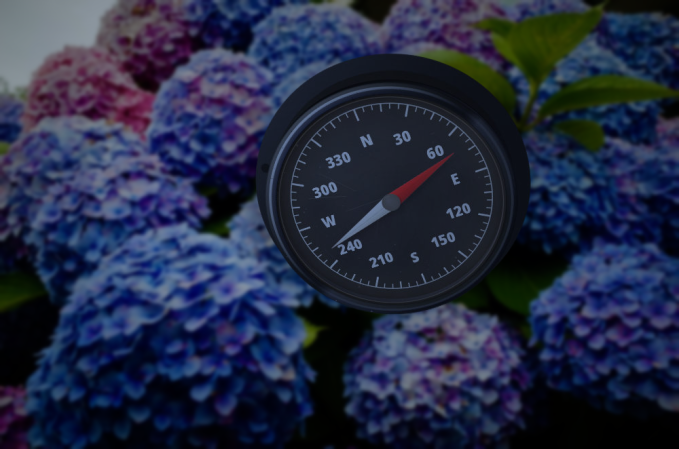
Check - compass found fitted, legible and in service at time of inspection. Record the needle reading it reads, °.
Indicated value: 70 °
